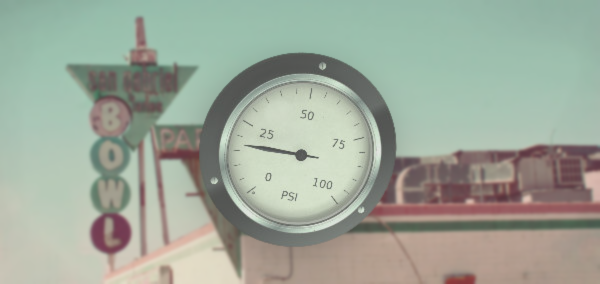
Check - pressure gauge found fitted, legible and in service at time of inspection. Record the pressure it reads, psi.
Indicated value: 17.5 psi
